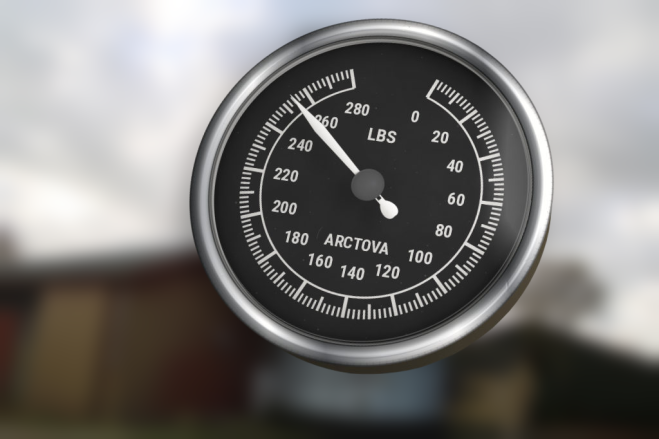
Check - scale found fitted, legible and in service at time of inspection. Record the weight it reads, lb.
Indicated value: 254 lb
